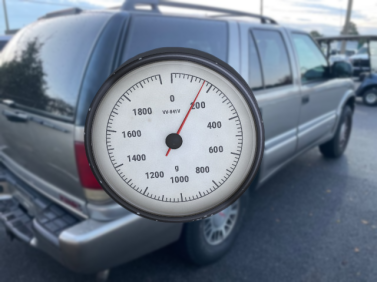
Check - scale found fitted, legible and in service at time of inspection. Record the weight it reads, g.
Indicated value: 160 g
